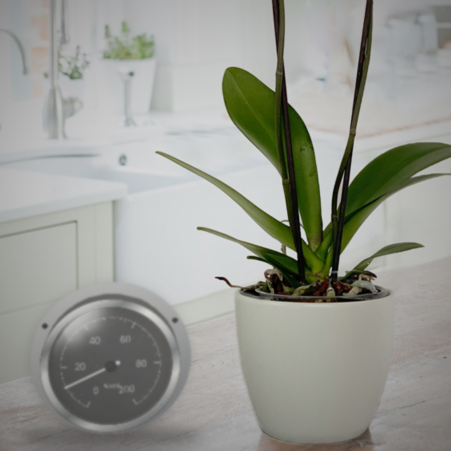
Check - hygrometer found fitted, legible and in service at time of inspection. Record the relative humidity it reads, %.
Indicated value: 12 %
